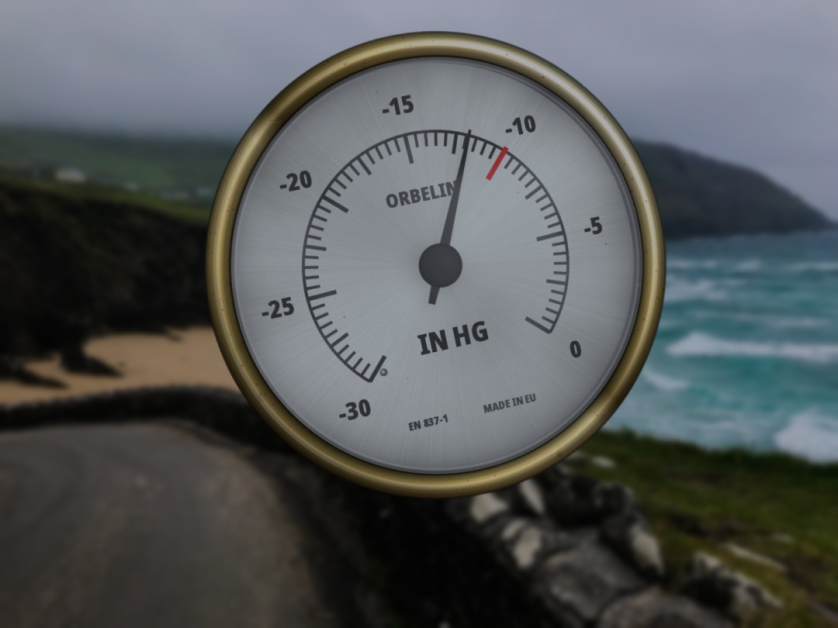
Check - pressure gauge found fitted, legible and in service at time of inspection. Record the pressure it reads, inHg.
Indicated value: -12 inHg
